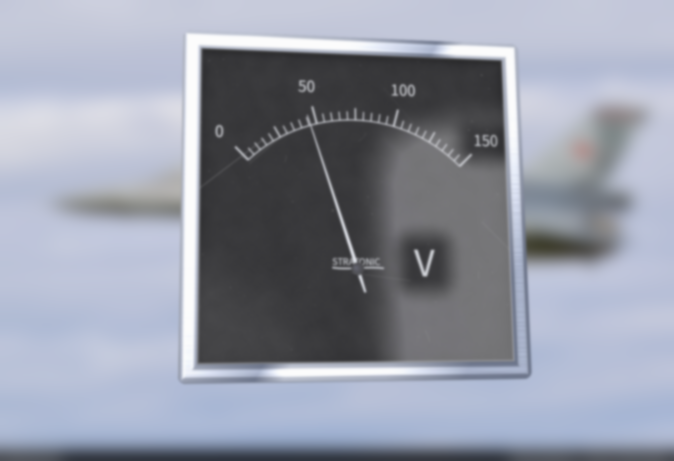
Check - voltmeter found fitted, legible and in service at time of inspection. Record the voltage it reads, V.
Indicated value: 45 V
